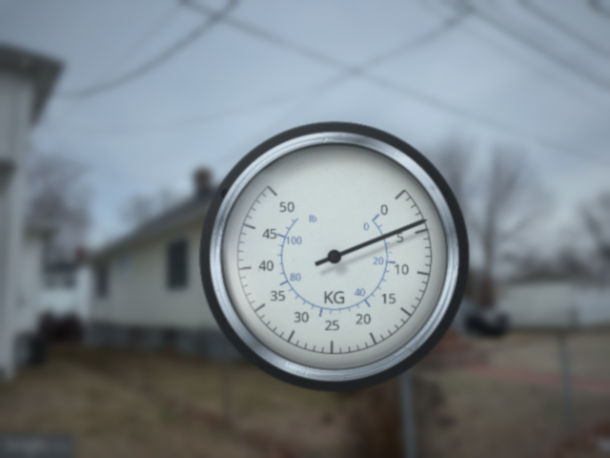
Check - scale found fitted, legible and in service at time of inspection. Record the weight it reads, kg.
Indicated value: 4 kg
